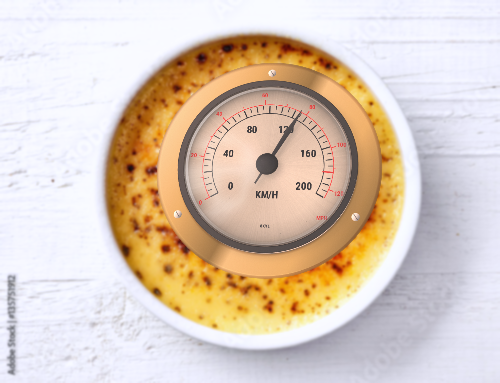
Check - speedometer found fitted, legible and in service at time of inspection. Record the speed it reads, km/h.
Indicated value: 125 km/h
